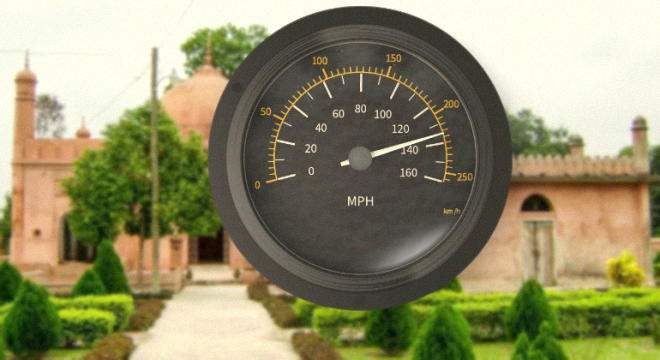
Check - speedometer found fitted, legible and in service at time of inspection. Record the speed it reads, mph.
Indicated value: 135 mph
